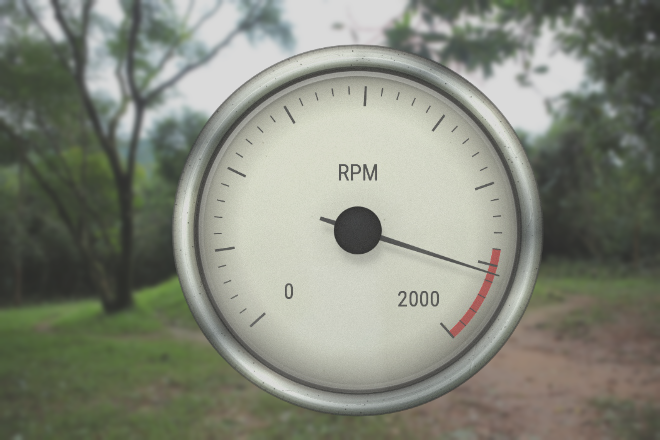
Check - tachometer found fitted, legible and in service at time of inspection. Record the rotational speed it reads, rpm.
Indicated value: 1775 rpm
